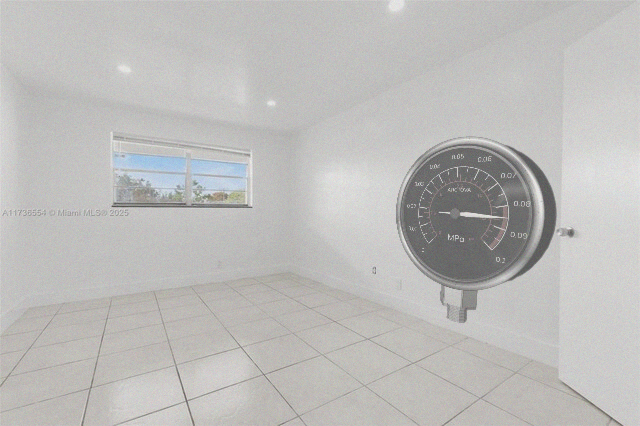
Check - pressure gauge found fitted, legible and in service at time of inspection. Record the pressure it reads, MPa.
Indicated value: 0.085 MPa
